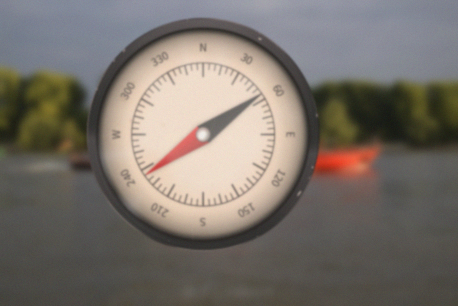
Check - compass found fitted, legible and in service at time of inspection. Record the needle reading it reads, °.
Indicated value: 235 °
